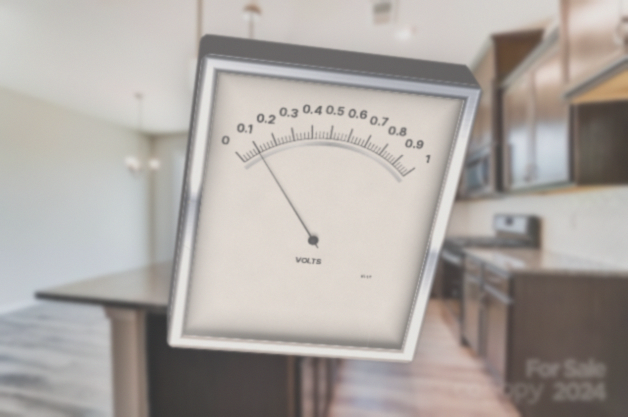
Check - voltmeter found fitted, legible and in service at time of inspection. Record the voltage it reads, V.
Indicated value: 0.1 V
